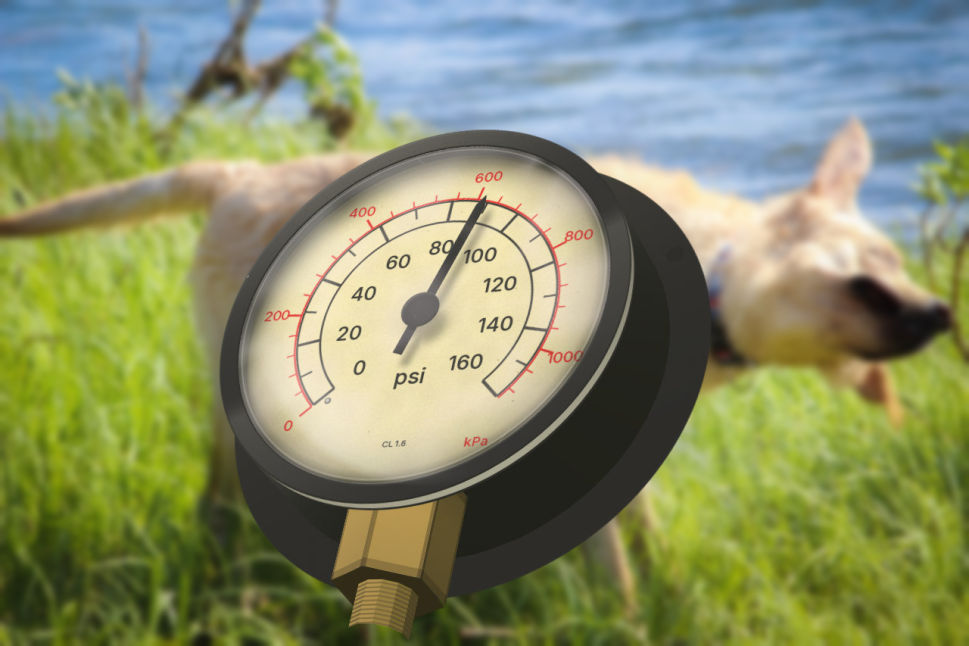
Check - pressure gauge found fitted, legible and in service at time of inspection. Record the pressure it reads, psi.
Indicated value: 90 psi
